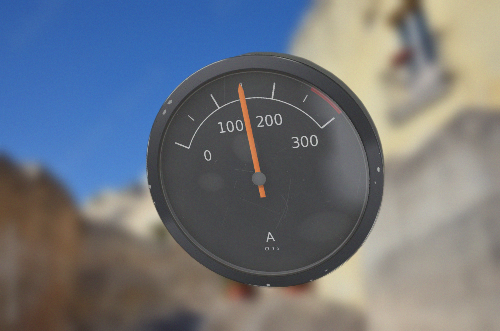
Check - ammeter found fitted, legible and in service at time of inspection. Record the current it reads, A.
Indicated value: 150 A
